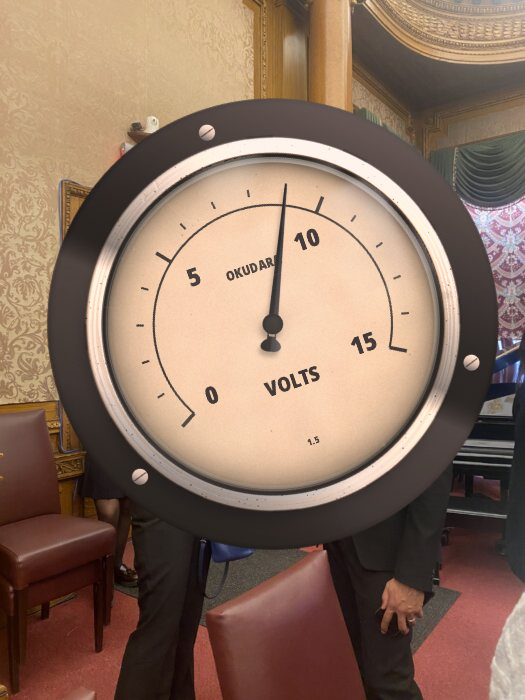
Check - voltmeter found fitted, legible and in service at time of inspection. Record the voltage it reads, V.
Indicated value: 9 V
